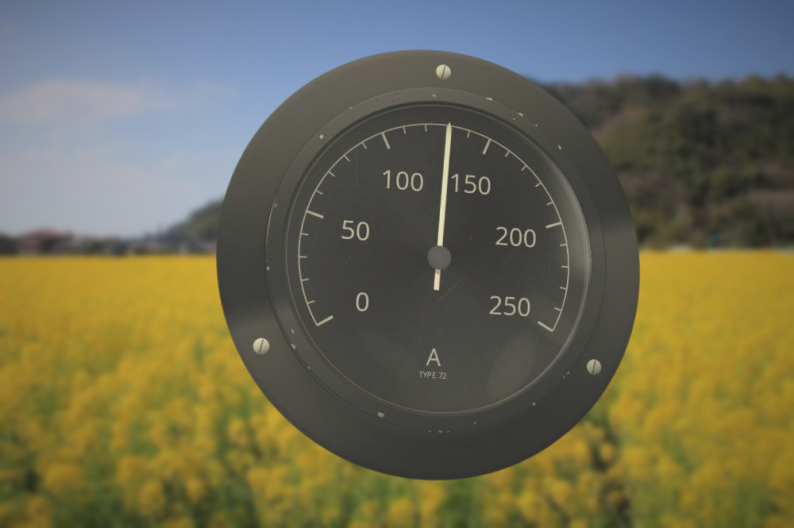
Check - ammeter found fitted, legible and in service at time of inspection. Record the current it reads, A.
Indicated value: 130 A
